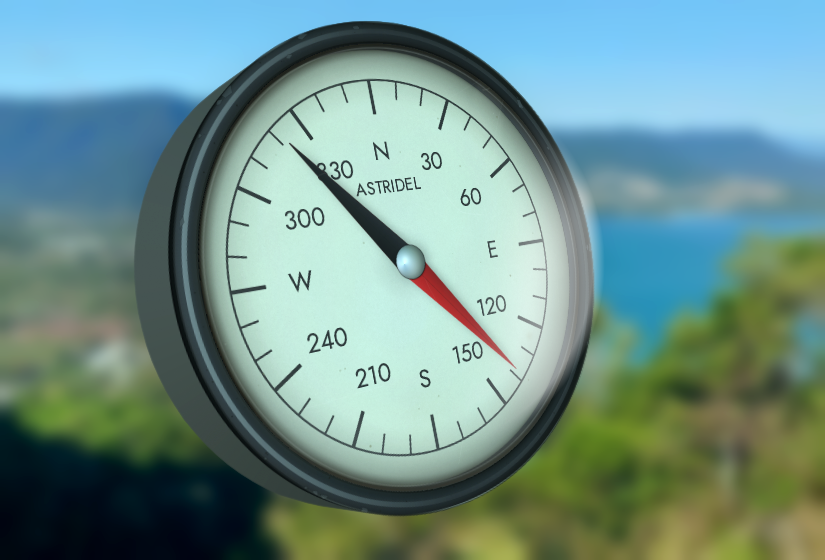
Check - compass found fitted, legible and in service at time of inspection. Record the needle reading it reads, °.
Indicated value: 140 °
